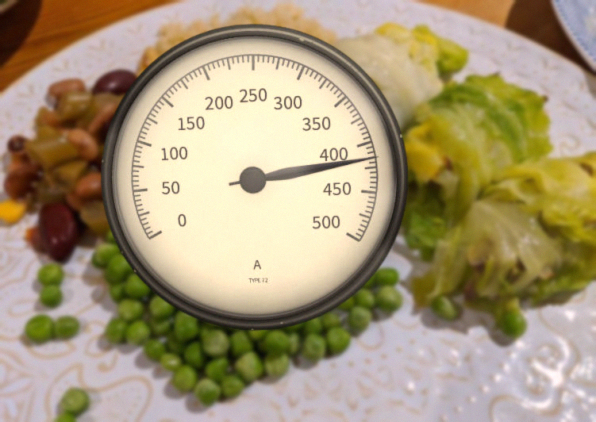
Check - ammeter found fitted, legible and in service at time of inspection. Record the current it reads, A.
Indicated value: 415 A
